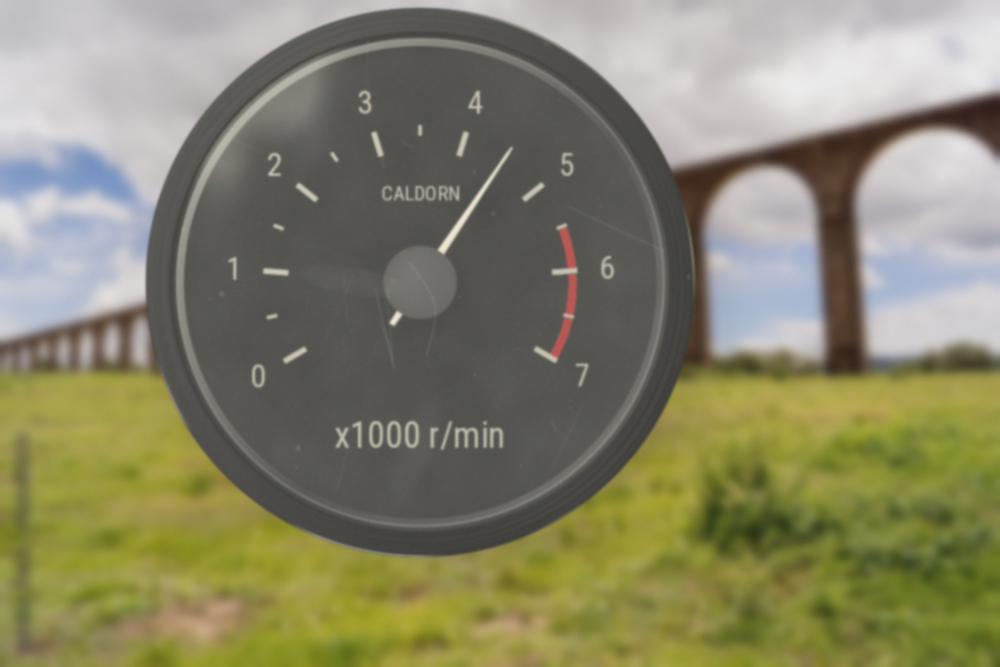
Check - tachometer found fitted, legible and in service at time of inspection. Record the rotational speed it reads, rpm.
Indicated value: 4500 rpm
